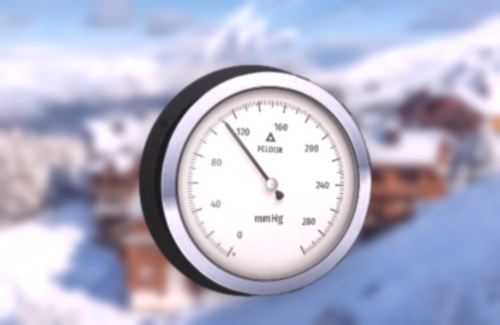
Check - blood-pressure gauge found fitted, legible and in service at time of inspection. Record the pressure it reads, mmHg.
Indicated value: 110 mmHg
